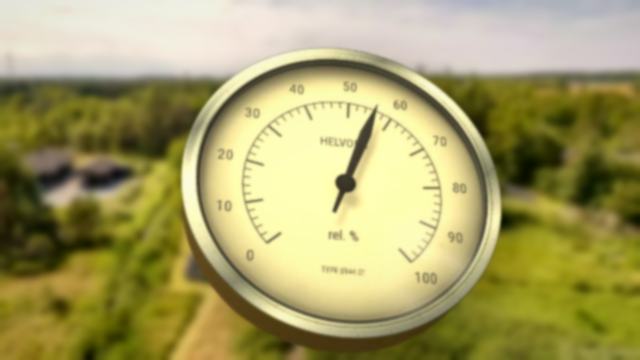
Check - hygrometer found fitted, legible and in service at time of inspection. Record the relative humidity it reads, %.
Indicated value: 56 %
